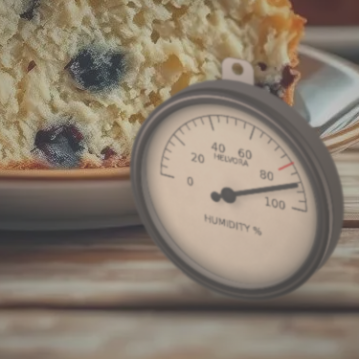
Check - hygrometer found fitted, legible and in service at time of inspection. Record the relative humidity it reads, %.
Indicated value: 88 %
